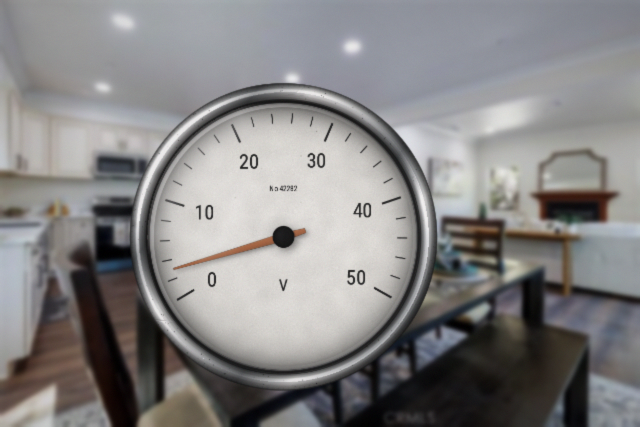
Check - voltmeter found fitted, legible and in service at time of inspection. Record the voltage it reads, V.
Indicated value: 3 V
